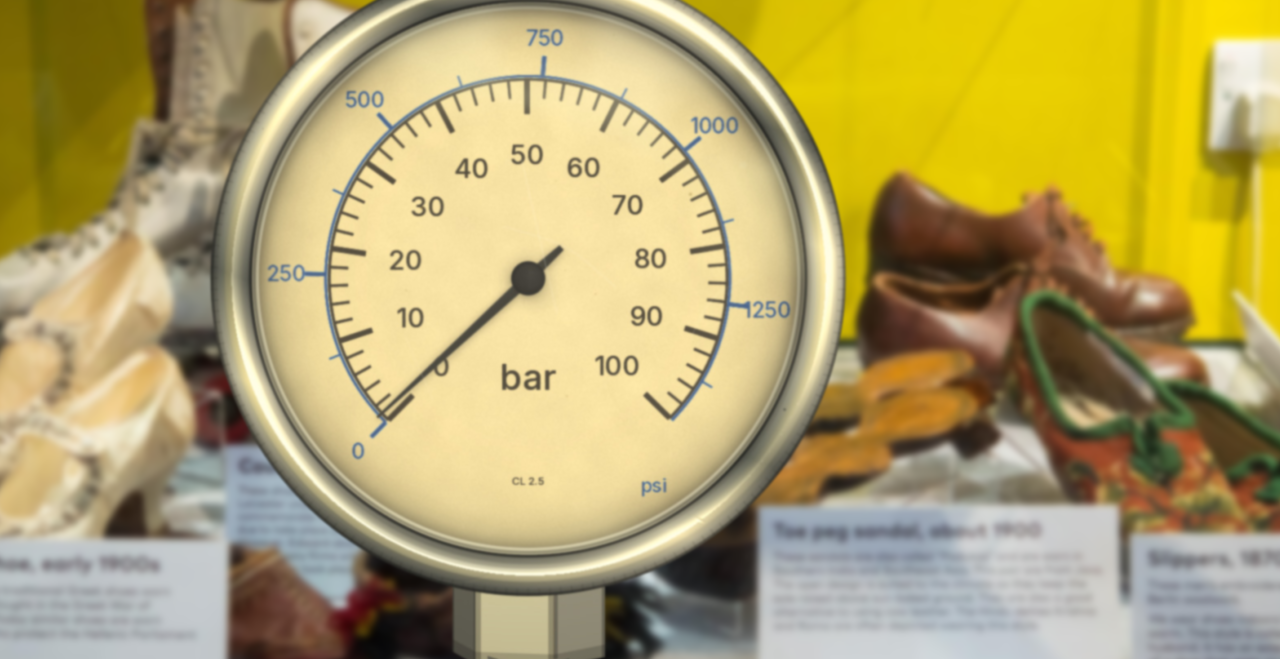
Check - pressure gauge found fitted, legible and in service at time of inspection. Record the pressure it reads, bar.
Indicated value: 1 bar
